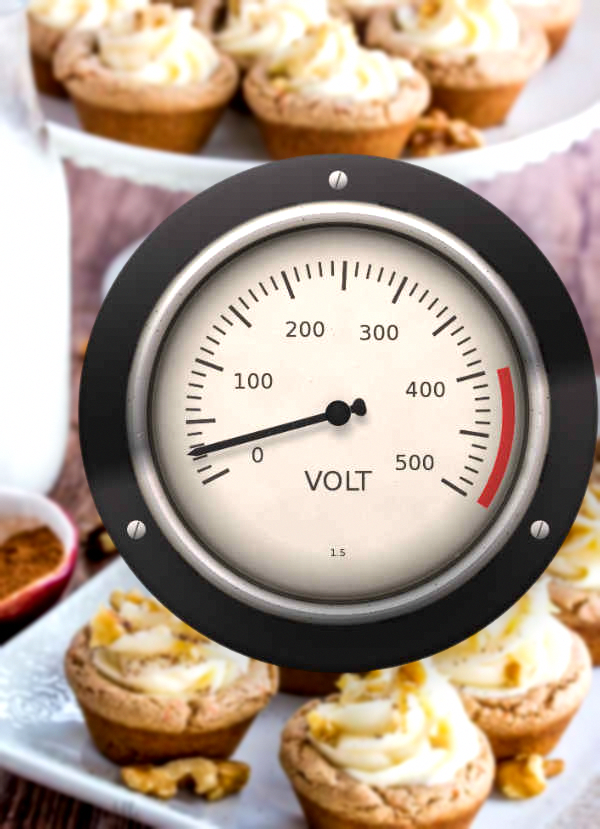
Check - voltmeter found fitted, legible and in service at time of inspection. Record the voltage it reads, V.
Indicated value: 25 V
